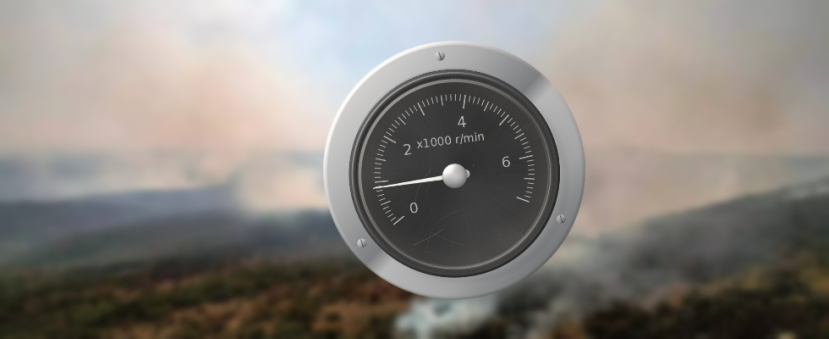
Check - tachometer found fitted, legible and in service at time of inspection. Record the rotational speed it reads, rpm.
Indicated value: 900 rpm
